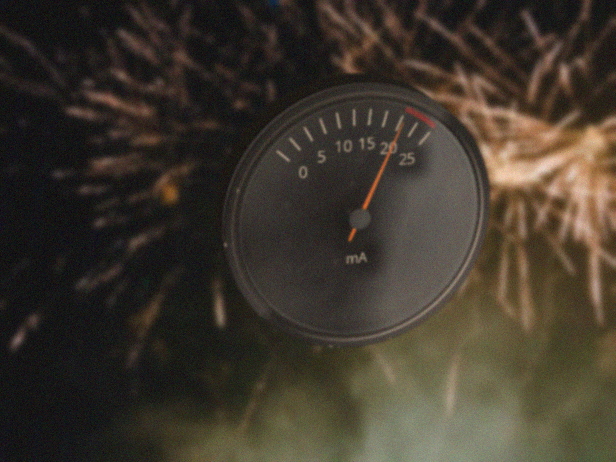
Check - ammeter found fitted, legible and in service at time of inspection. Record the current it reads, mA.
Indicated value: 20 mA
